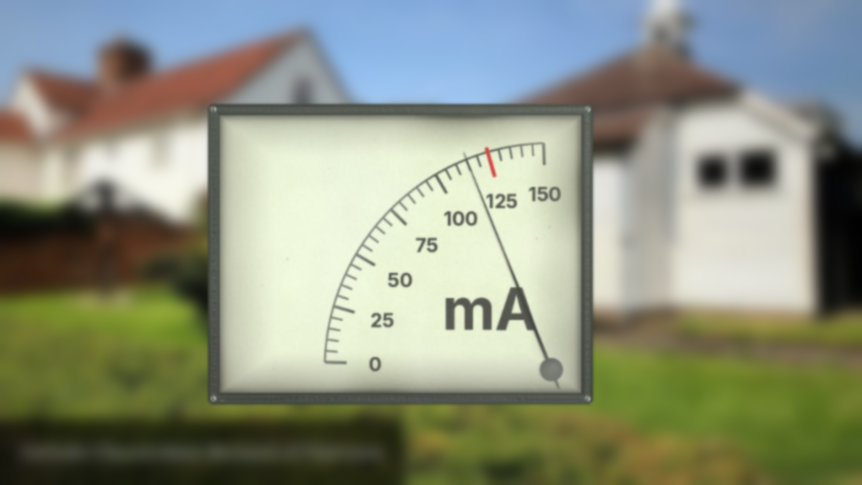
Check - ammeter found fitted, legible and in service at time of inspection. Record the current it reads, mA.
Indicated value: 115 mA
